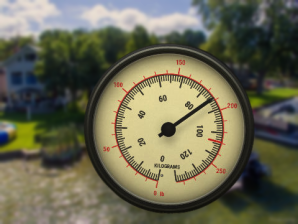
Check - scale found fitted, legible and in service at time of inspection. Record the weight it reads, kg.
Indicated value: 85 kg
